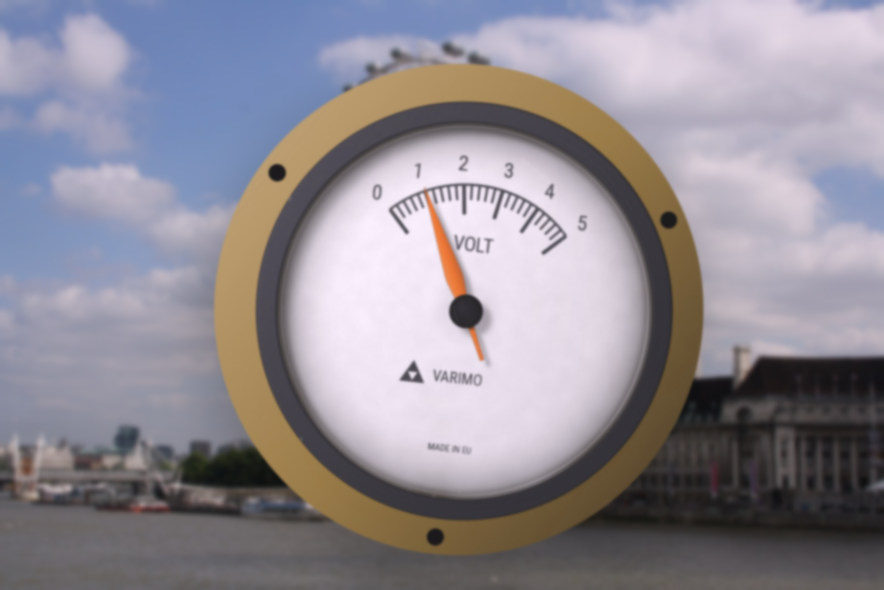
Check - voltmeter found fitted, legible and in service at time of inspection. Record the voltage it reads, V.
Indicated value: 1 V
